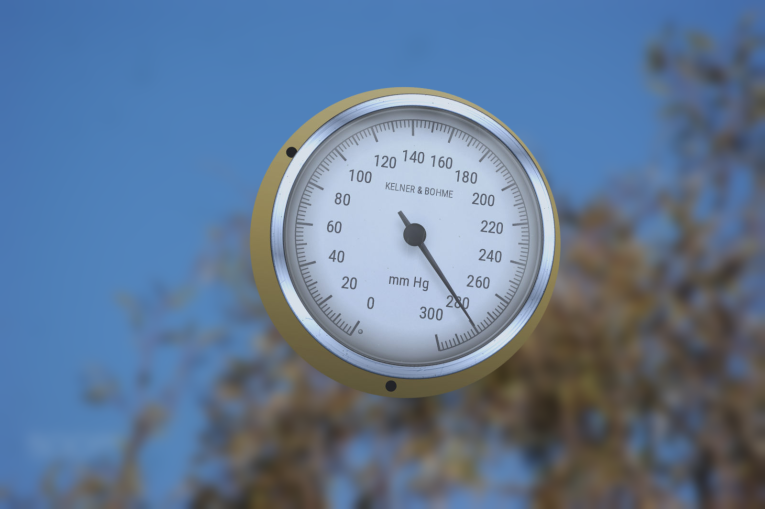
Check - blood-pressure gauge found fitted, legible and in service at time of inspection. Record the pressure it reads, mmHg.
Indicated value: 280 mmHg
